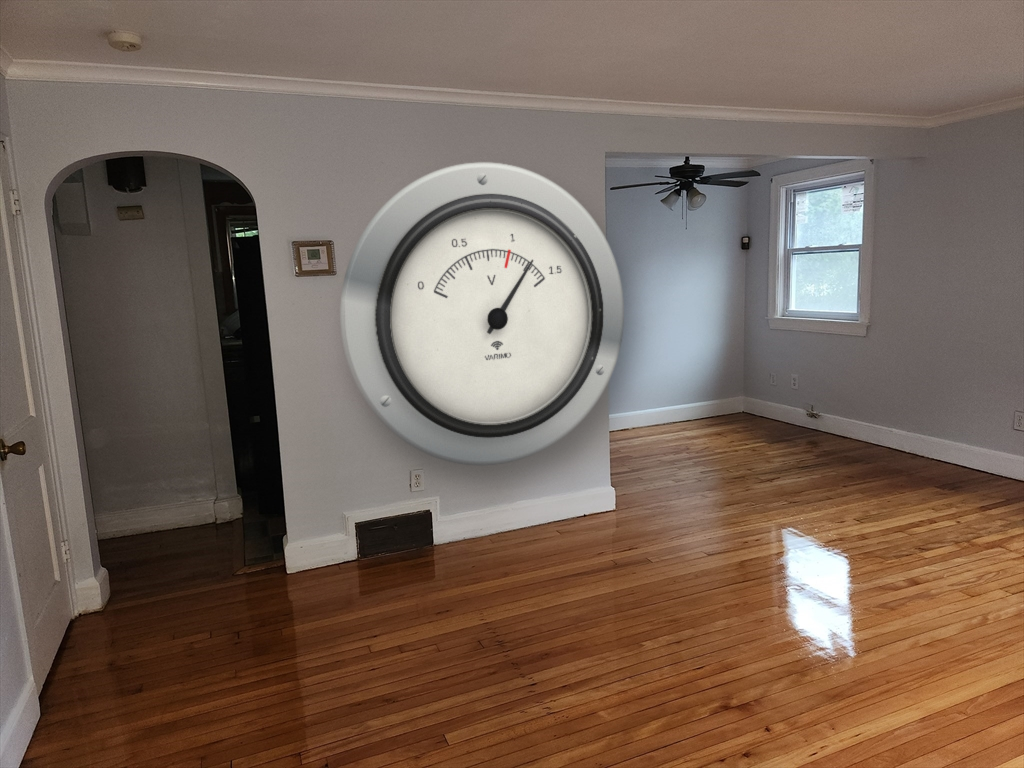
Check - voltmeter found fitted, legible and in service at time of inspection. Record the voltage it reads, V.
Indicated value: 1.25 V
